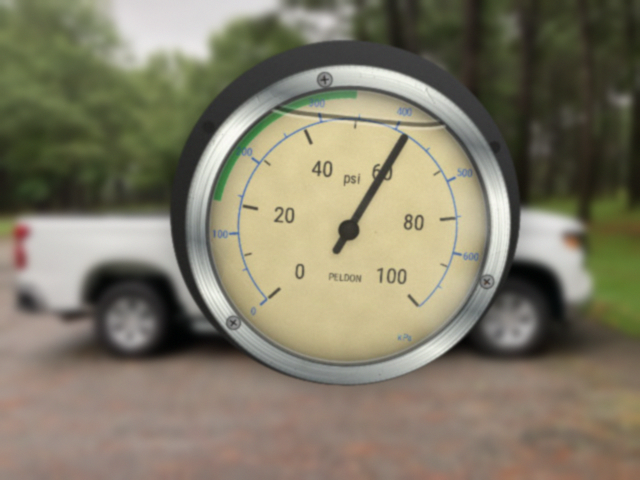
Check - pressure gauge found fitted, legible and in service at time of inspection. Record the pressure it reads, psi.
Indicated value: 60 psi
